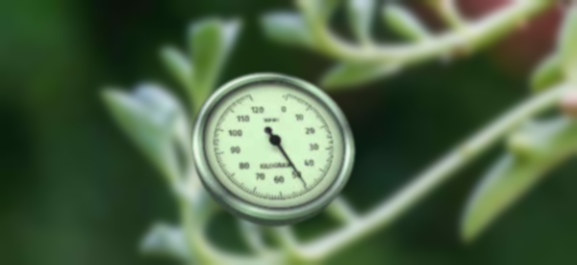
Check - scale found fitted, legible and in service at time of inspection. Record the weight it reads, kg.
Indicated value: 50 kg
